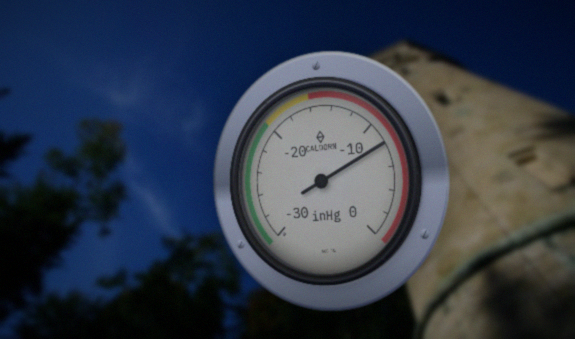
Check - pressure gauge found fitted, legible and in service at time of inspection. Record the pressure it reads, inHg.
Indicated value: -8 inHg
